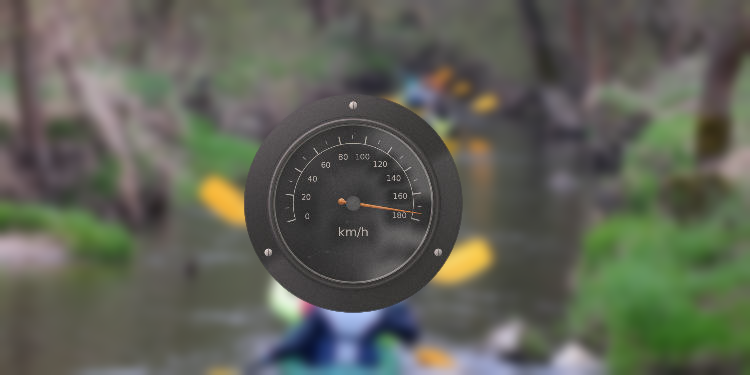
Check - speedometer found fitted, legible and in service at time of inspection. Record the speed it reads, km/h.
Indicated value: 175 km/h
